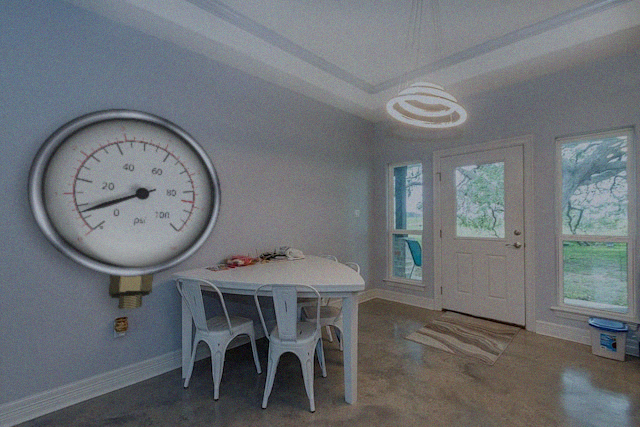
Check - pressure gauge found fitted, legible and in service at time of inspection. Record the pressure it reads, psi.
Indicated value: 7.5 psi
